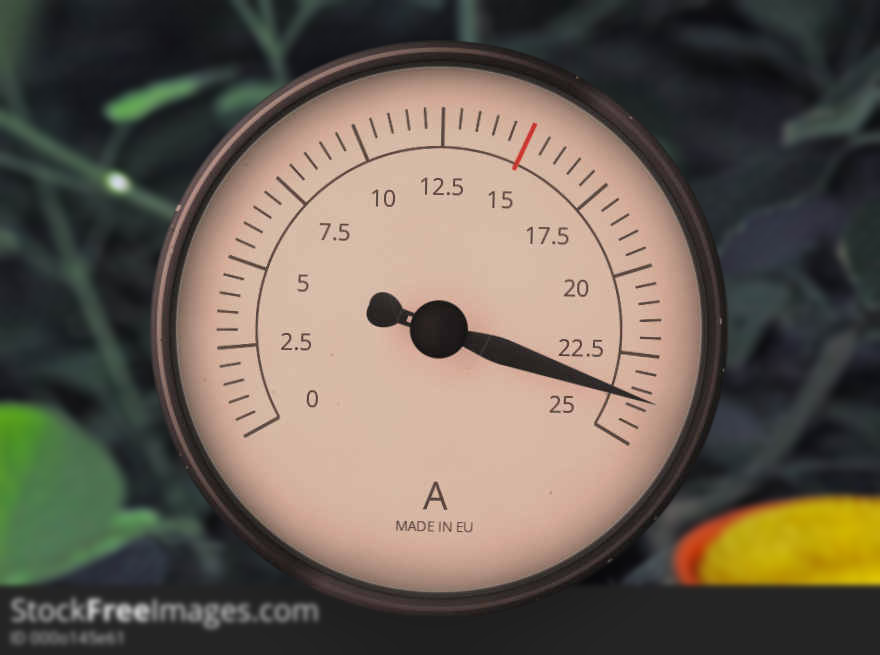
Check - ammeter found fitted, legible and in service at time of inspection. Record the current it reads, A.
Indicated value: 23.75 A
